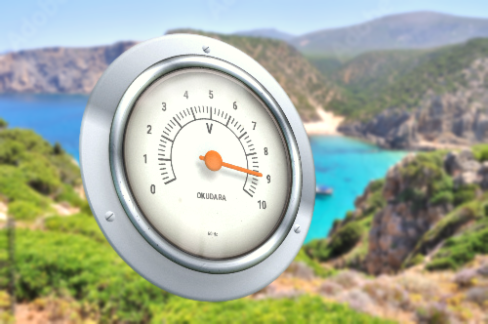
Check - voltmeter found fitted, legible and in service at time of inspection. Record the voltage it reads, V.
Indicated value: 9 V
